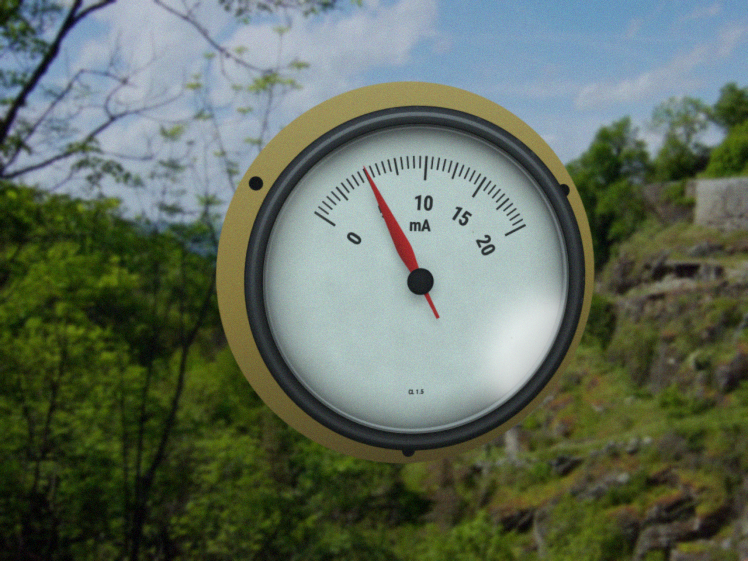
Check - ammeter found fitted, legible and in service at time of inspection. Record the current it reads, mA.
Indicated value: 5 mA
